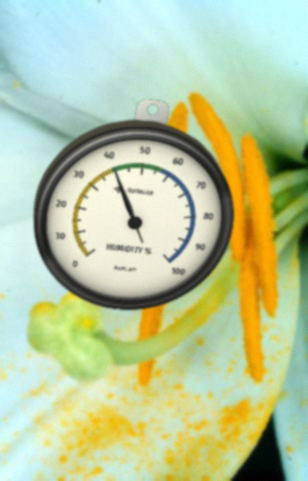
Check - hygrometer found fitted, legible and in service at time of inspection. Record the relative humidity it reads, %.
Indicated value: 40 %
